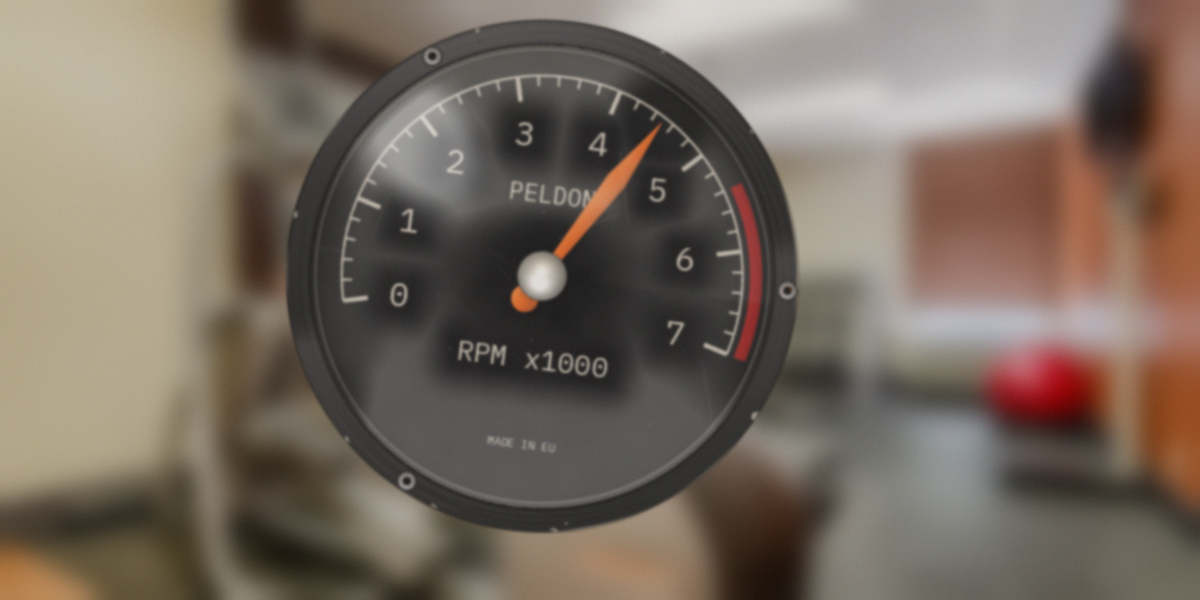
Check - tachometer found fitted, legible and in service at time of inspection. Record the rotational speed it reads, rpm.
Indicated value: 4500 rpm
